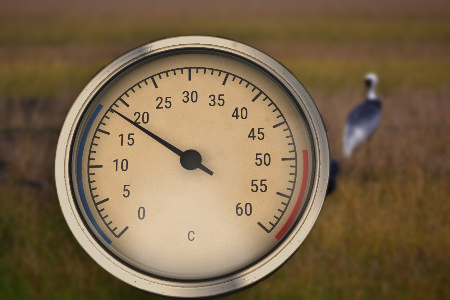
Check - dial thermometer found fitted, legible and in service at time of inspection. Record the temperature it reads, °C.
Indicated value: 18 °C
